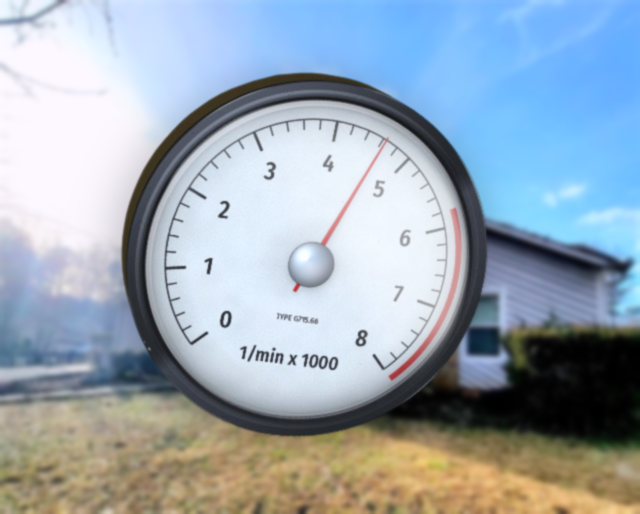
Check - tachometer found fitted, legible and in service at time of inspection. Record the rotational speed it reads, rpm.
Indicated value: 4600 rpm
